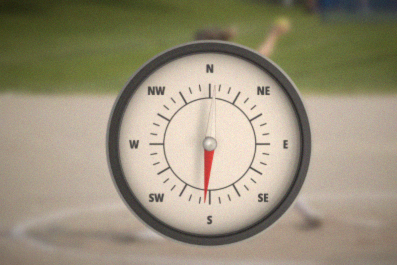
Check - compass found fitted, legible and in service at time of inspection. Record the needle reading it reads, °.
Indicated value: 185 °
